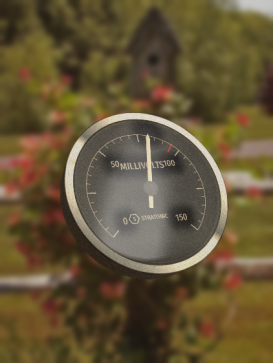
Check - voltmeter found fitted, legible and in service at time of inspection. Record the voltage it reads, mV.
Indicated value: 80 mV
